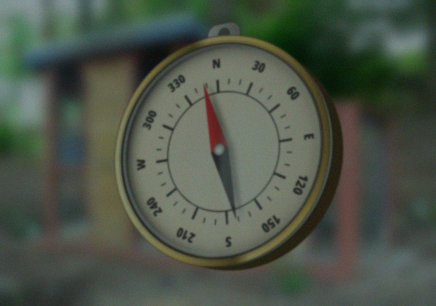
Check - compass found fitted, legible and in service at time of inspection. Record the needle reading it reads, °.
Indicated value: 350 °
